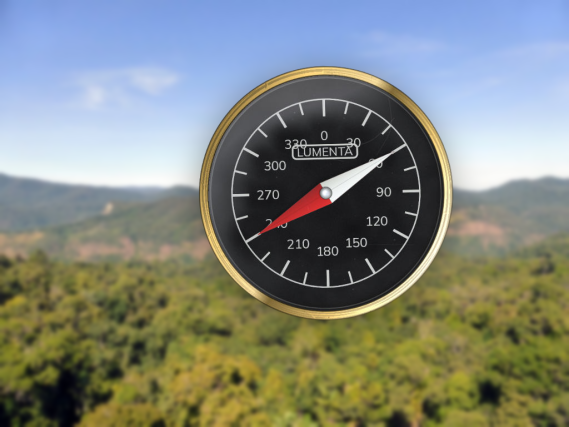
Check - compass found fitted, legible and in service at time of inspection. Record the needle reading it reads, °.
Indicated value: 240 °
